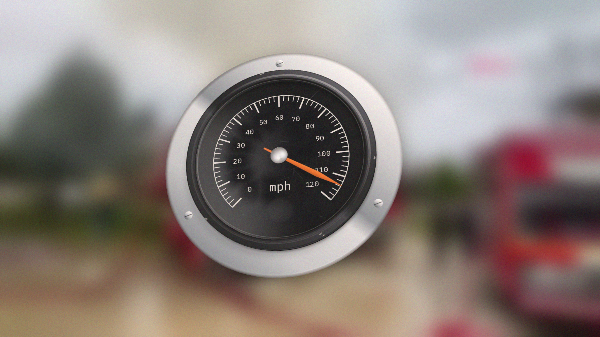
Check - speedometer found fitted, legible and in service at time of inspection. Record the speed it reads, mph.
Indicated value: 114 mph
